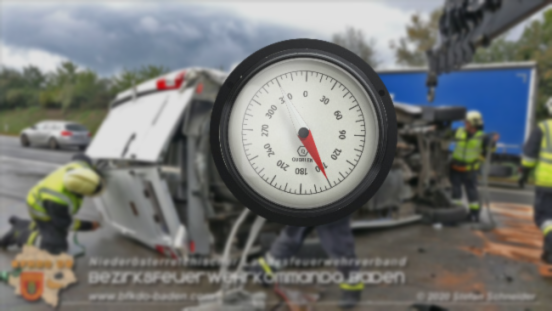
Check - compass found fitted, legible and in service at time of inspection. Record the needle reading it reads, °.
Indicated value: 150 °
